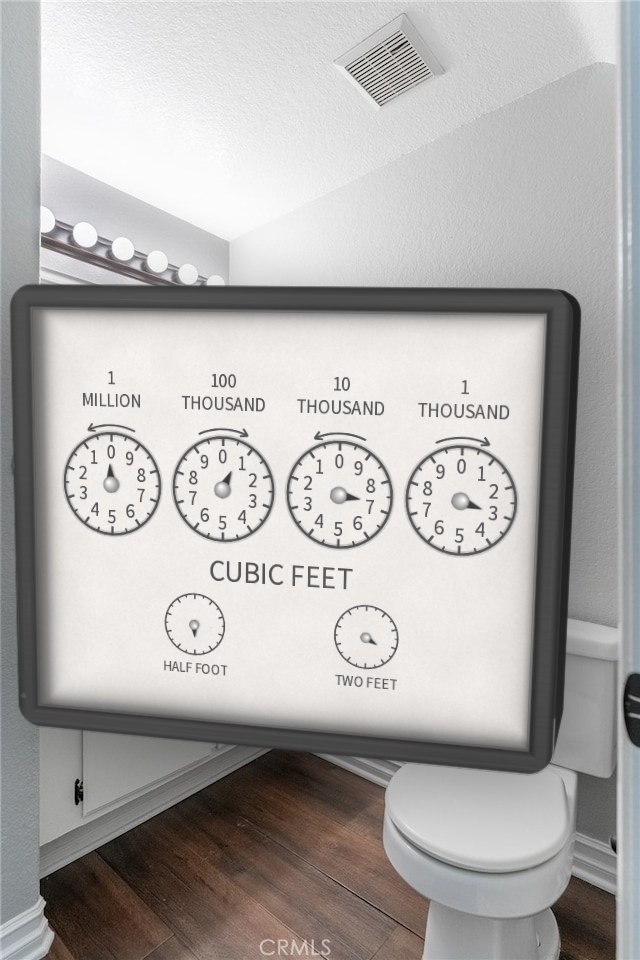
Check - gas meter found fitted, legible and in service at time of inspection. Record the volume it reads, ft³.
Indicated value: 7300 ft³
